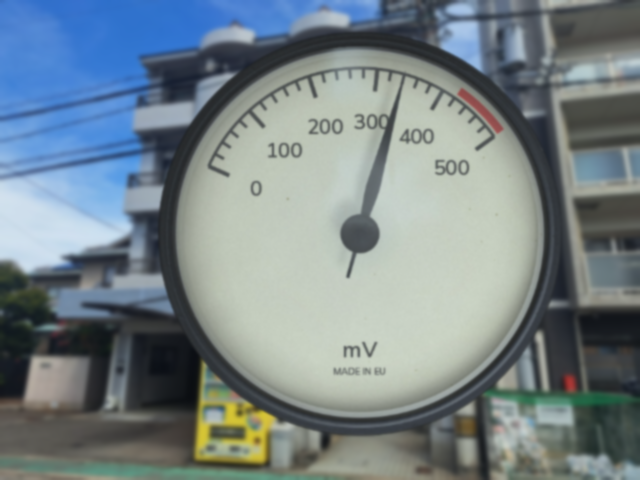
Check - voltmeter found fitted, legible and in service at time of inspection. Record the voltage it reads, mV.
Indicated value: 340 mV
